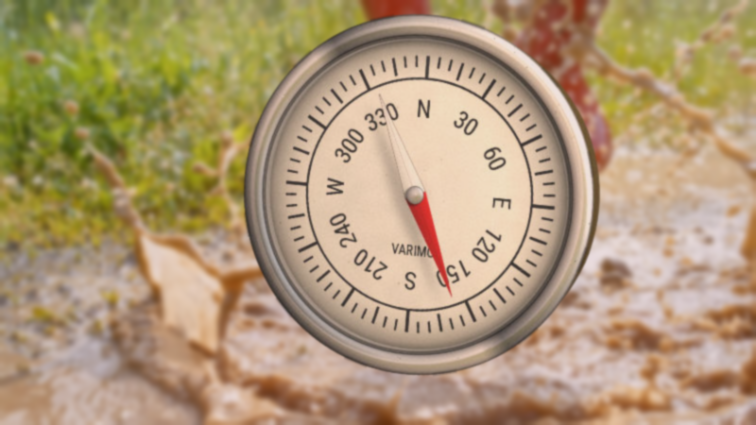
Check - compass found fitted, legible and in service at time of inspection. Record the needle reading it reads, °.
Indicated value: 155 °
